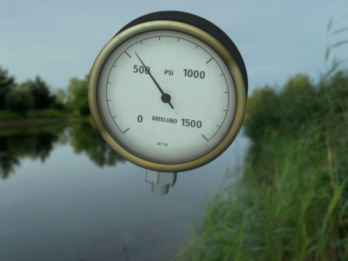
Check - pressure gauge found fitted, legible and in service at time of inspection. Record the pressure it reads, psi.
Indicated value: 550 psi
